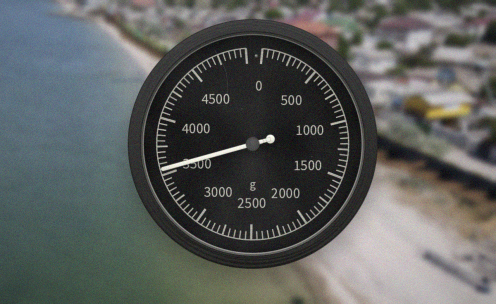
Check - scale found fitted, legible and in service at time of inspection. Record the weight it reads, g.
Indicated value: 3550 g
